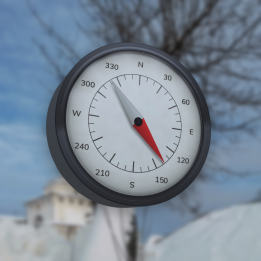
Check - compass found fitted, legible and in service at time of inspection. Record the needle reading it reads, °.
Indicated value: 140 °
